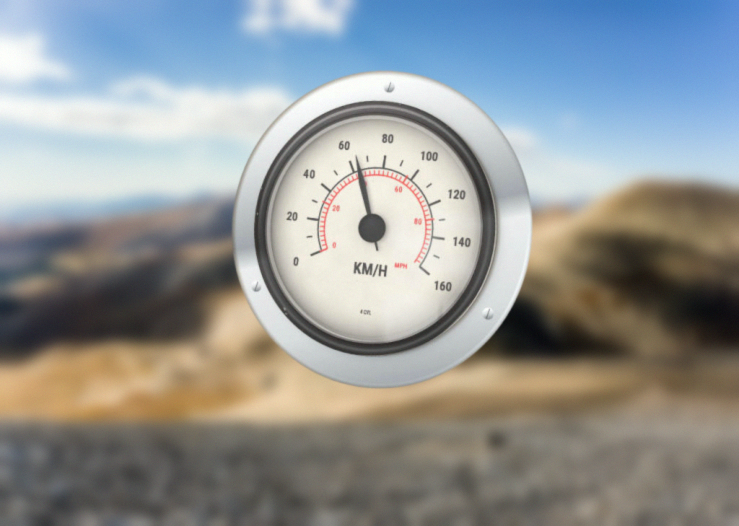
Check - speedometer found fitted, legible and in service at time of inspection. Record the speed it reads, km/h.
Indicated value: 65 km/h
